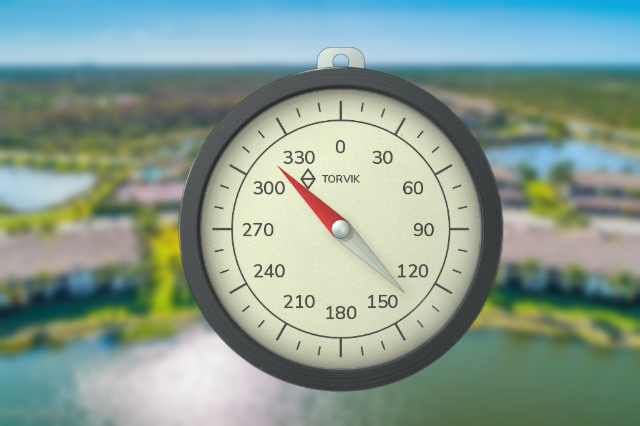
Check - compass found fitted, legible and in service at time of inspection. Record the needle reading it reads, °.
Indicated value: 315 °
